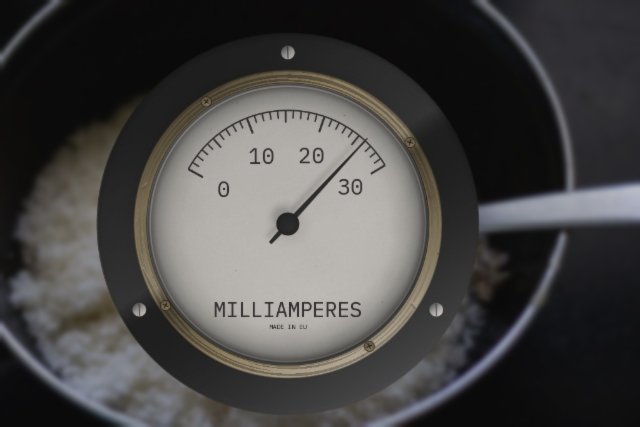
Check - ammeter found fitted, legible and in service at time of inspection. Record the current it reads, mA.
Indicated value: 26 mA
